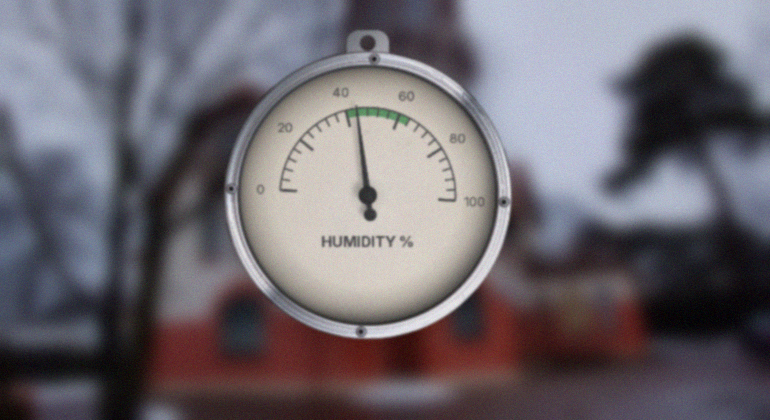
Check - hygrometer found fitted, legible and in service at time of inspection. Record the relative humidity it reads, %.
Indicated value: 44 %
